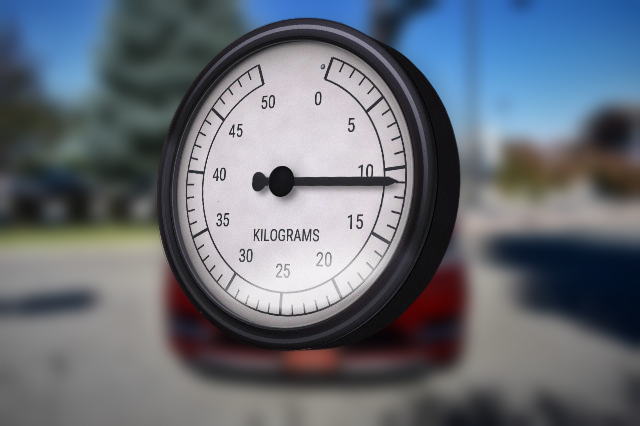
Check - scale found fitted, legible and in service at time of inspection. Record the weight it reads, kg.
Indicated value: 11 kg
